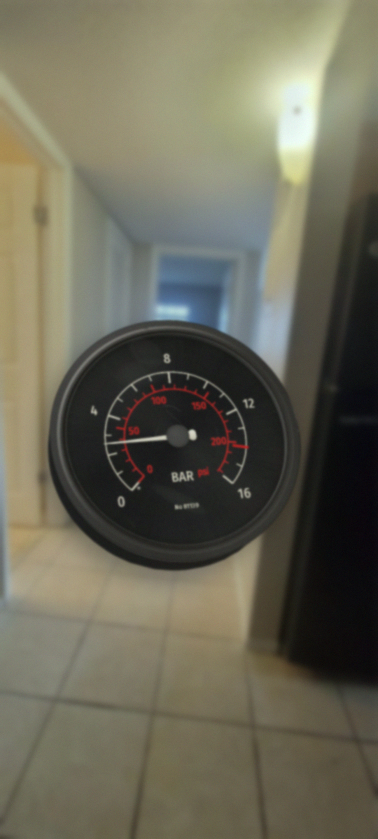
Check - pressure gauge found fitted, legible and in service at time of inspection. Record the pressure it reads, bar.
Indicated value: 2.5 bar
